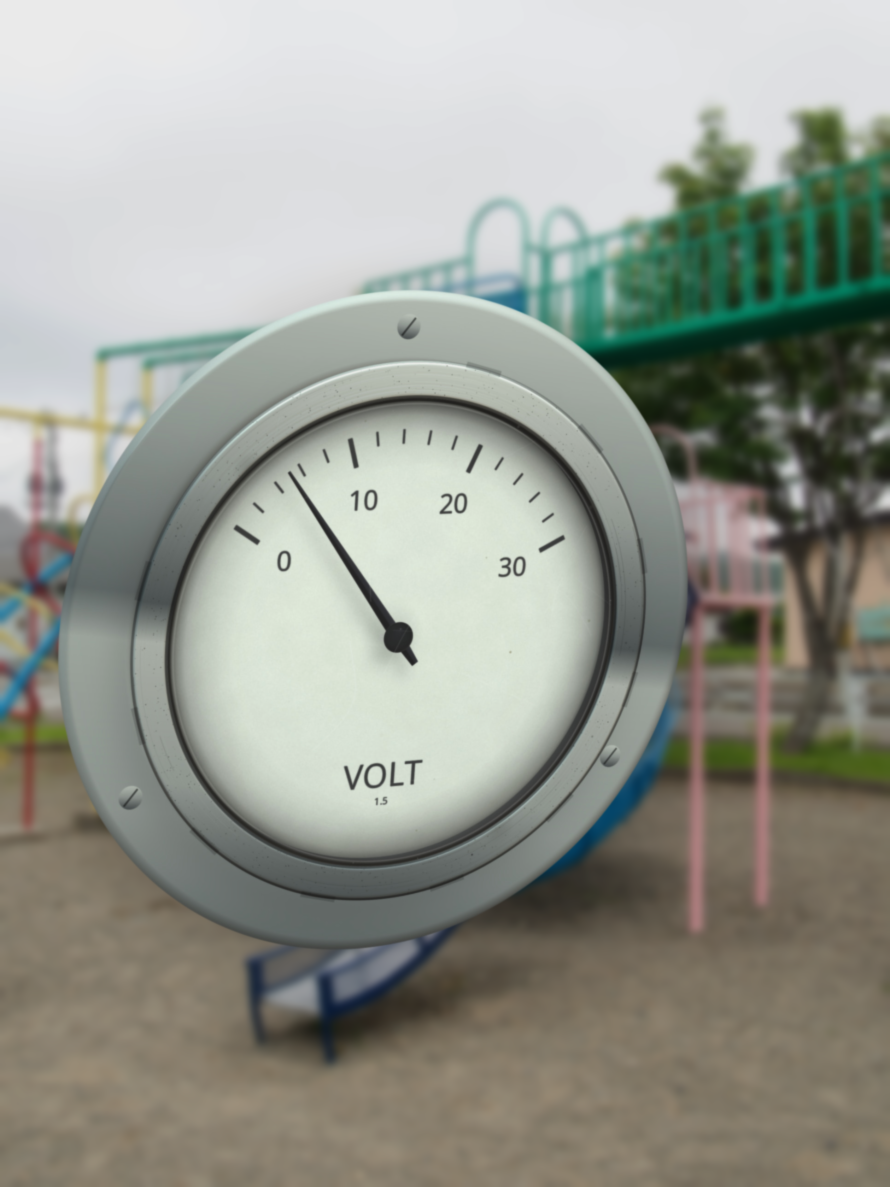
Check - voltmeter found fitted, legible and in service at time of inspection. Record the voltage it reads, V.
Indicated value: 5 V
